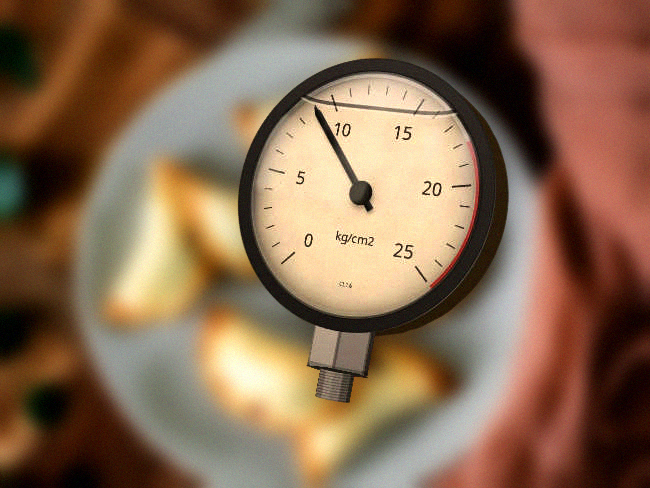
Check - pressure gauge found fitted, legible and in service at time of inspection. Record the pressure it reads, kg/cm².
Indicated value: 9 kg/cm²
